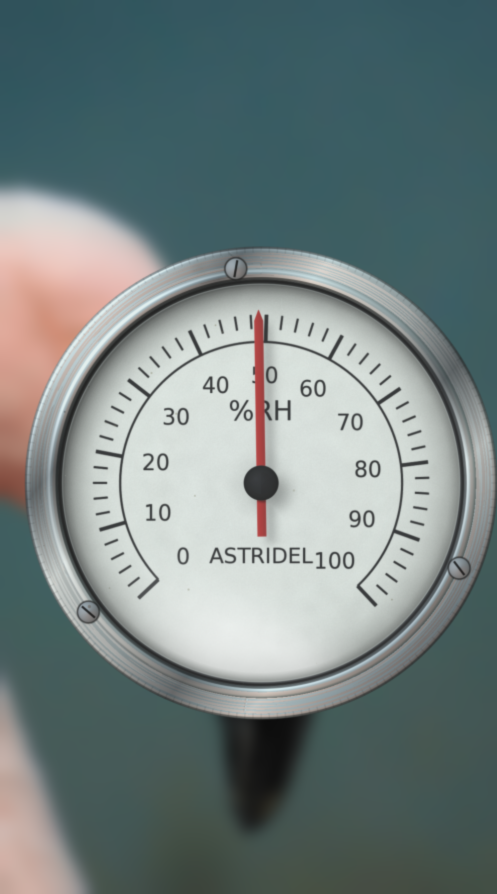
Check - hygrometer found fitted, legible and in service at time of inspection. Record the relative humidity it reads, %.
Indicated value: 49 %
